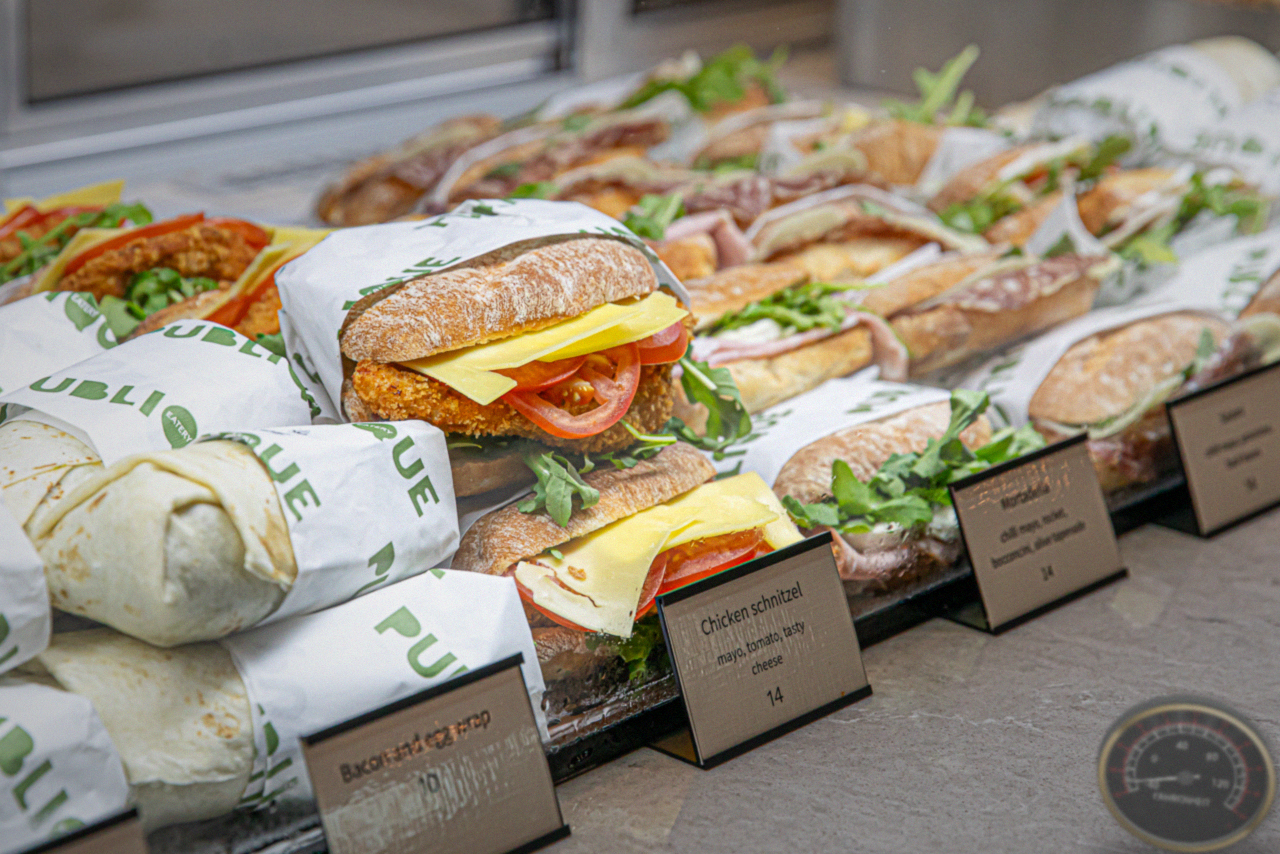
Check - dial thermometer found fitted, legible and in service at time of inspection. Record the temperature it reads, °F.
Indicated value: -30 °F
